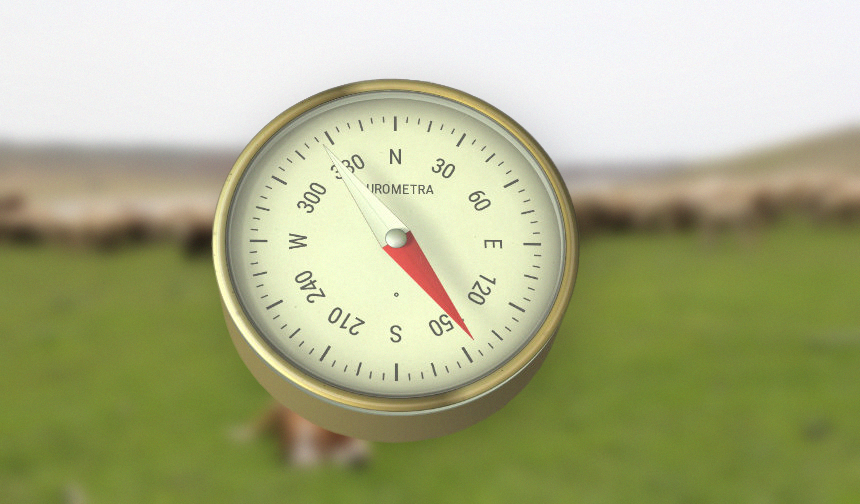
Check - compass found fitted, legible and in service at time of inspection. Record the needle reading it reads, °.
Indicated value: 145 °
